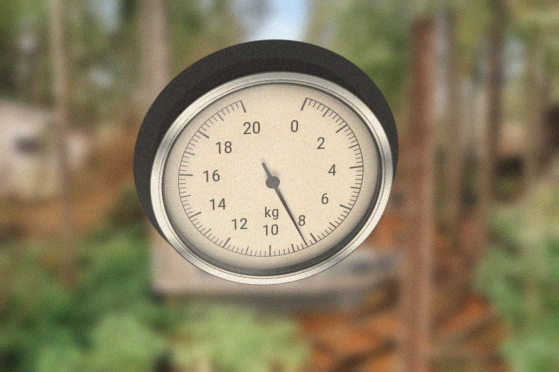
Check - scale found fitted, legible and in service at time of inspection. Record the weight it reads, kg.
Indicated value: 8.4 kg
